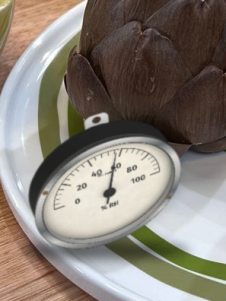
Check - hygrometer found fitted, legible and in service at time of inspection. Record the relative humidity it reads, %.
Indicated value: 56 %
